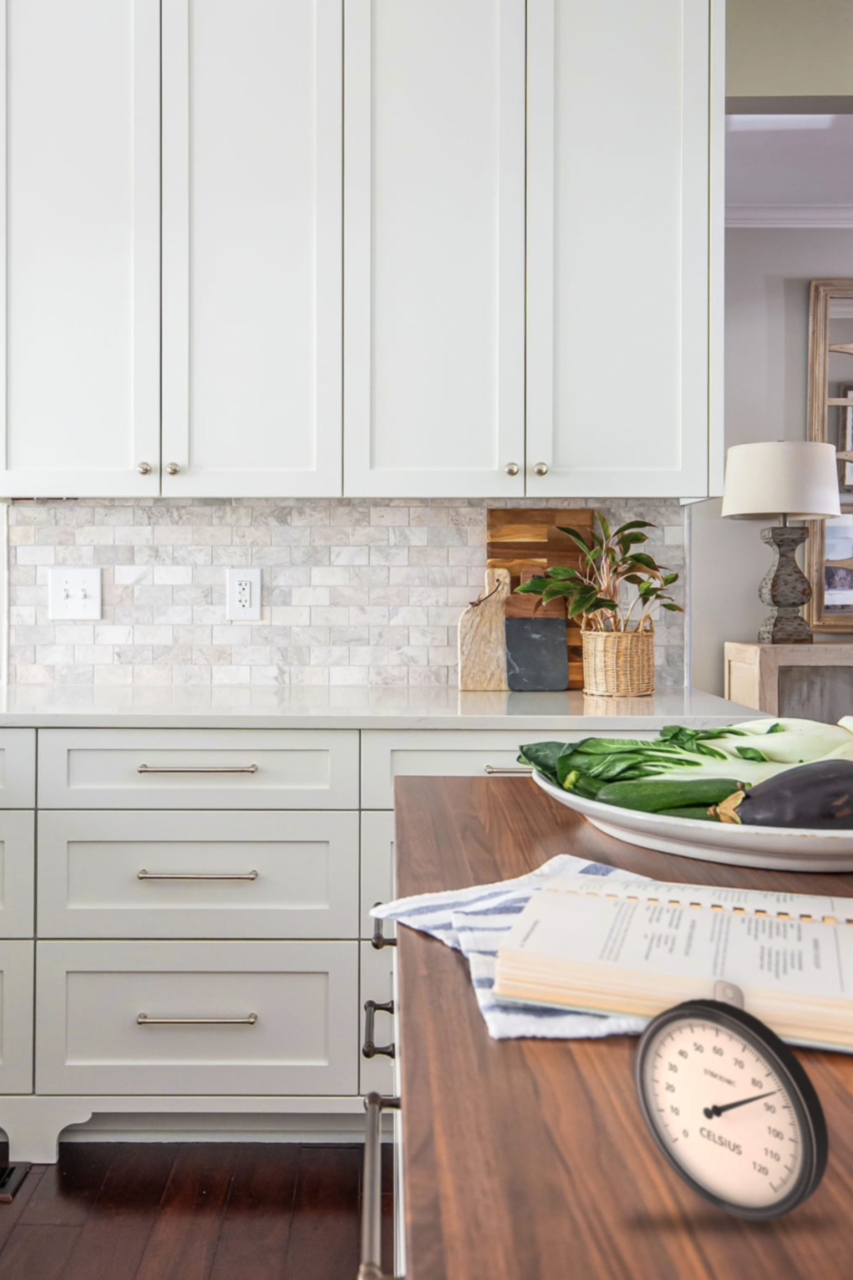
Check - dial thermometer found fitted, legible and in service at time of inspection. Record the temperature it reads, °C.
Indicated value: 85 °C
